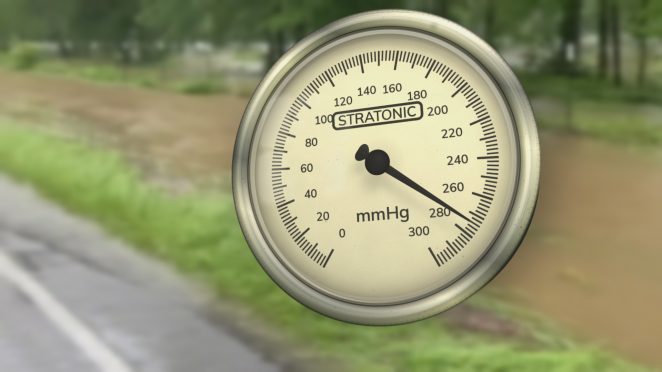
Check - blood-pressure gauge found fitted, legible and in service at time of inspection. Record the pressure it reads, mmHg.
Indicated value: 274 mmHg
